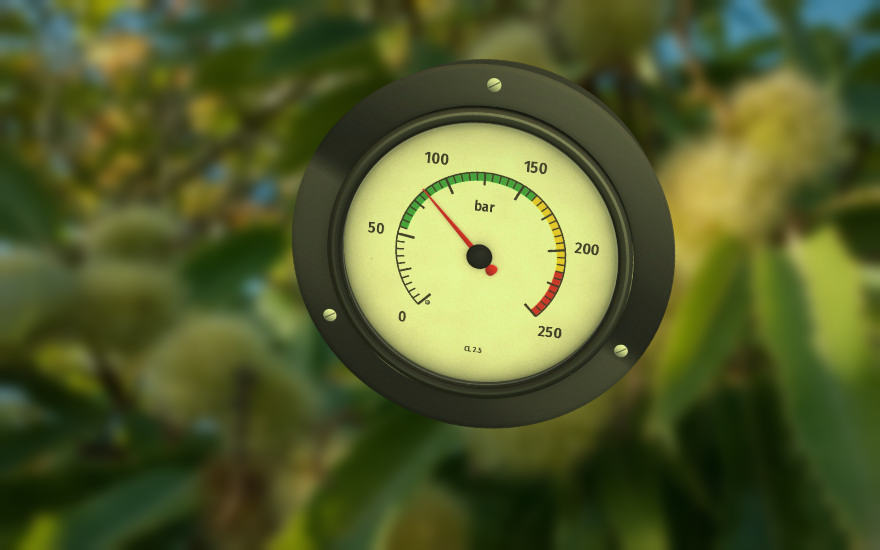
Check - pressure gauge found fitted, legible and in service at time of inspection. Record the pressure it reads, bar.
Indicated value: 85 bar
